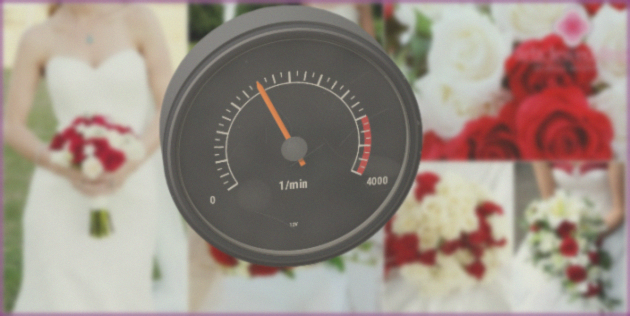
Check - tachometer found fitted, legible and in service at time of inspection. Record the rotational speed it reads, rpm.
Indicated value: 1600 rpm
